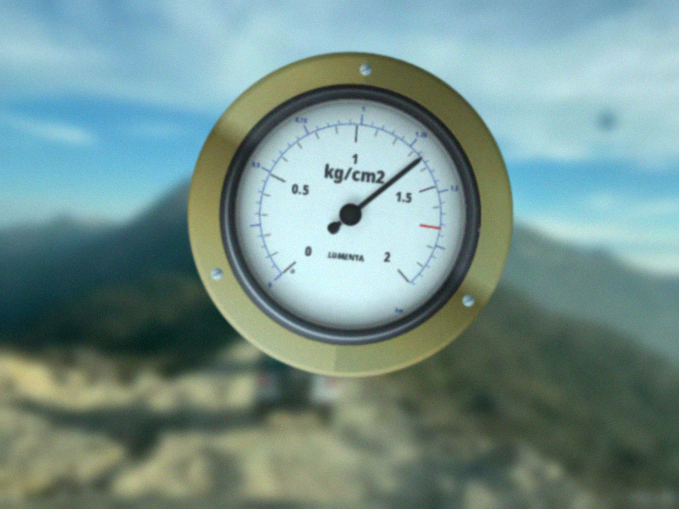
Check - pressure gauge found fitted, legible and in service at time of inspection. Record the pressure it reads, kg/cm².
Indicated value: 1.35 kg/cm²
